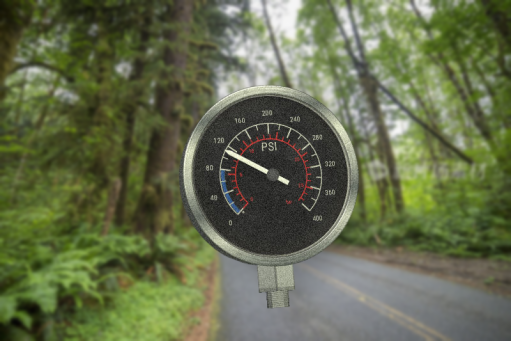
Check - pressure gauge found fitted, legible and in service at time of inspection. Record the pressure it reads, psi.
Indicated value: 110 psi
